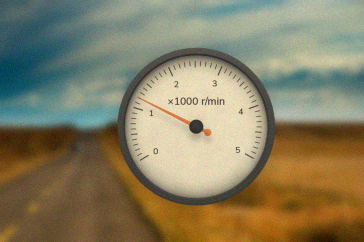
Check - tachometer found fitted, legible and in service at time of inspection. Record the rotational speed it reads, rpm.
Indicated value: 1200 rpm
